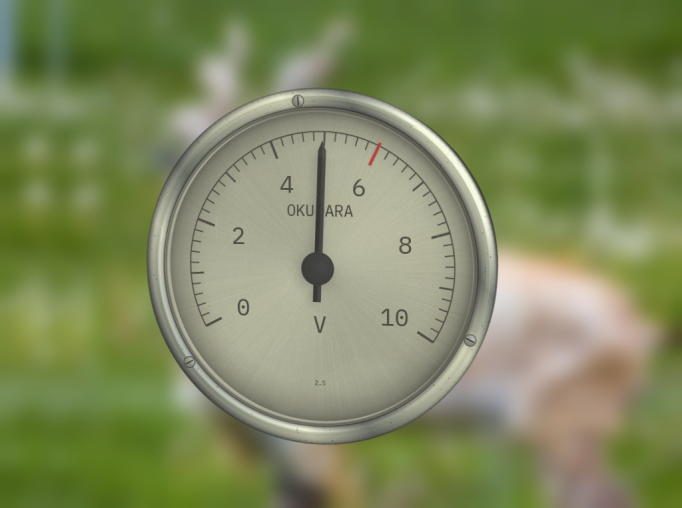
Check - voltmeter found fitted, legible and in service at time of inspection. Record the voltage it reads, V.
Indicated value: 5 V
